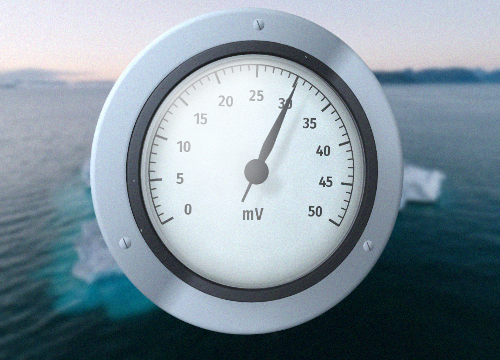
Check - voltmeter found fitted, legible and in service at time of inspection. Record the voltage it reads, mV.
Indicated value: 30 mV
